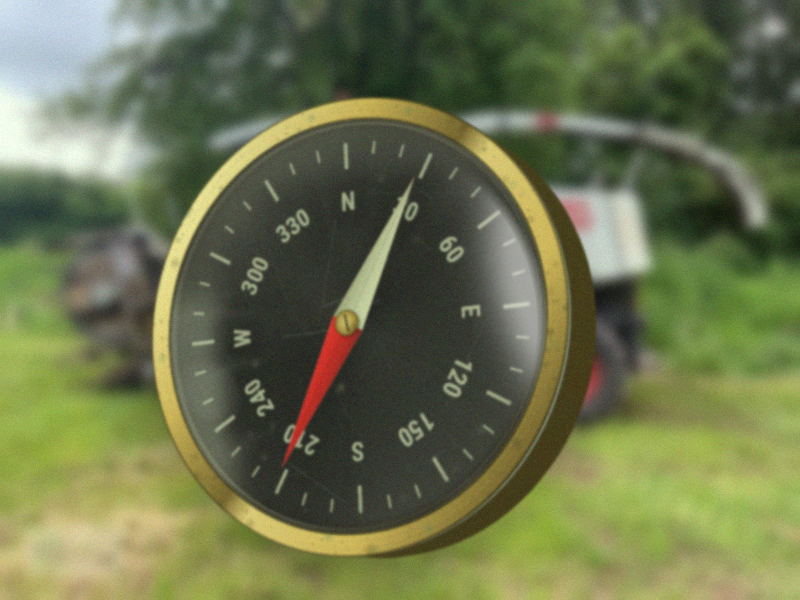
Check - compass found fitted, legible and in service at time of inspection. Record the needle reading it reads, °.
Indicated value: 210 °
